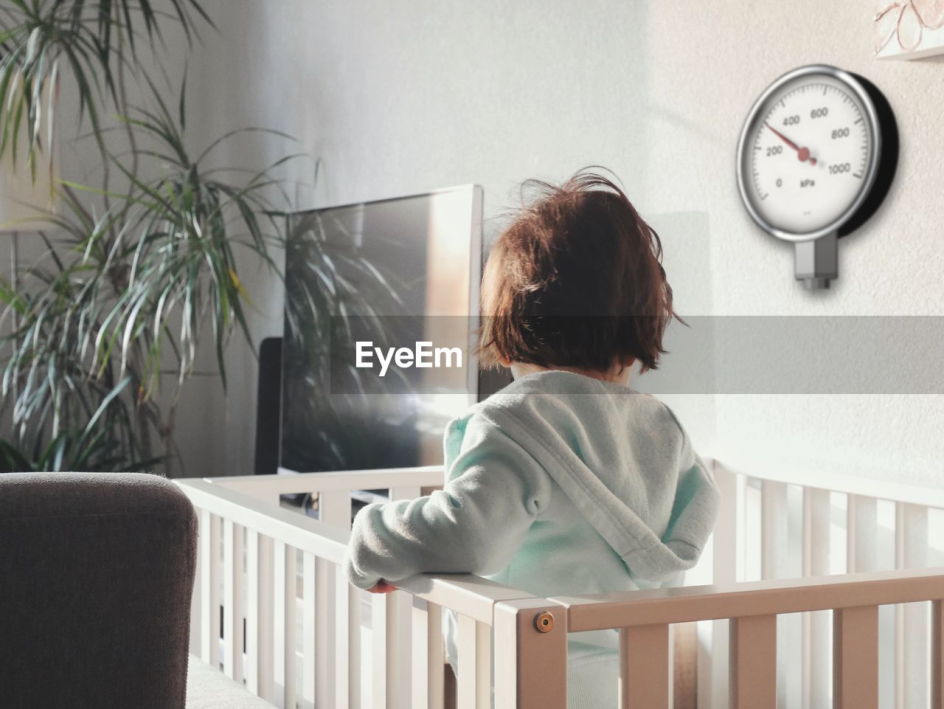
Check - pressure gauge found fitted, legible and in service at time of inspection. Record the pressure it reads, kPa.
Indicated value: 300 kPa
